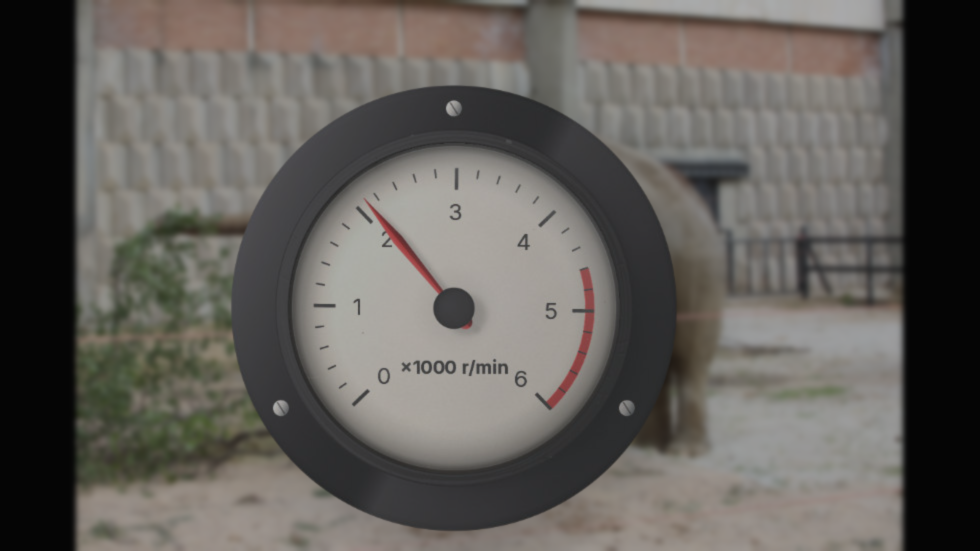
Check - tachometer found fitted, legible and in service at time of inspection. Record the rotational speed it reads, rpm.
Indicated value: 2100 rpm
